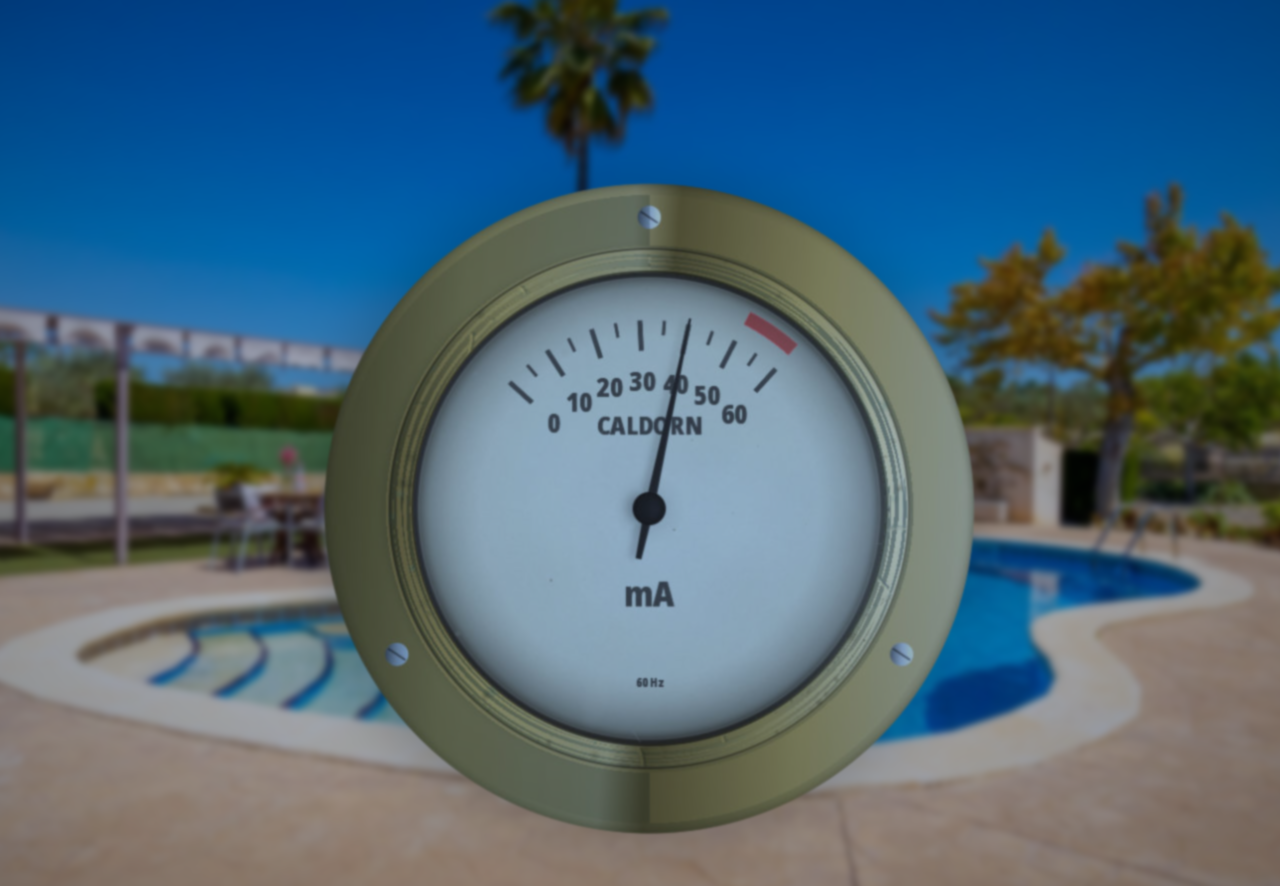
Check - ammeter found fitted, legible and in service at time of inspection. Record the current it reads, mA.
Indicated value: 40 mA
